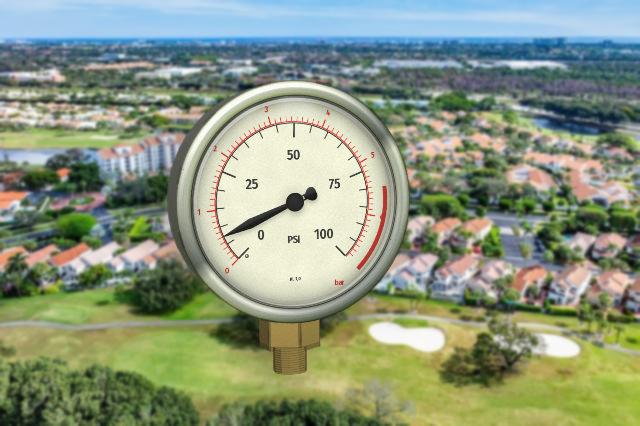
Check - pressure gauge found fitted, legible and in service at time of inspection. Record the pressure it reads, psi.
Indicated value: 7.5 psi
